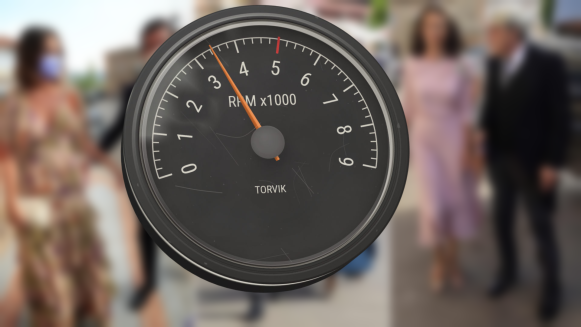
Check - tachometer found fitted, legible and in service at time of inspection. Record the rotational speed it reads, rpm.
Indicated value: 3400 rpm
